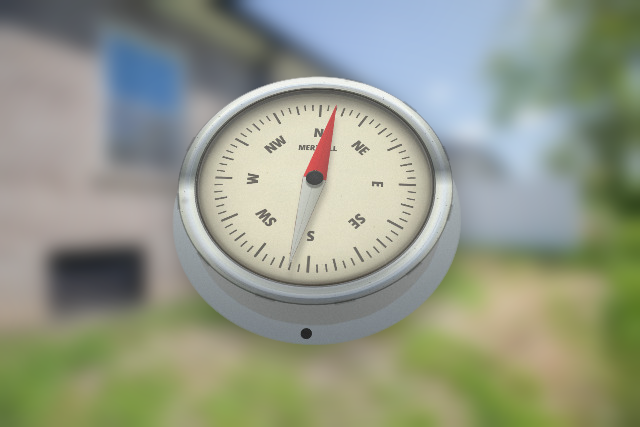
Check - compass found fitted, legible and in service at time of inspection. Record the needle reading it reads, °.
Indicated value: 10 °
